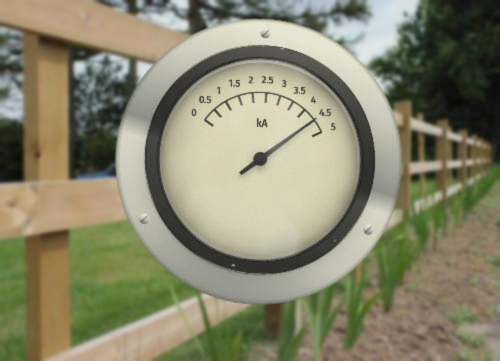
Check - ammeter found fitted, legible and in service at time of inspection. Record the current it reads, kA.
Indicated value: 4.5 kA
